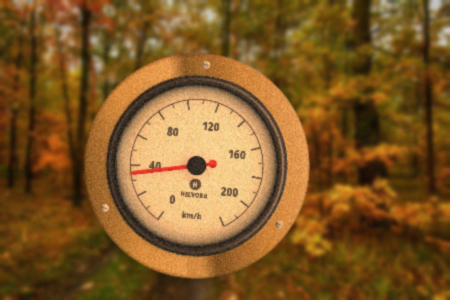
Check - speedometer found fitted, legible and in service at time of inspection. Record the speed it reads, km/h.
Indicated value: 35 km/h
